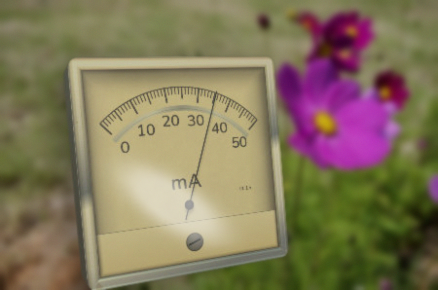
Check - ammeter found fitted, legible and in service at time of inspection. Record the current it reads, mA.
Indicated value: 35 mA
